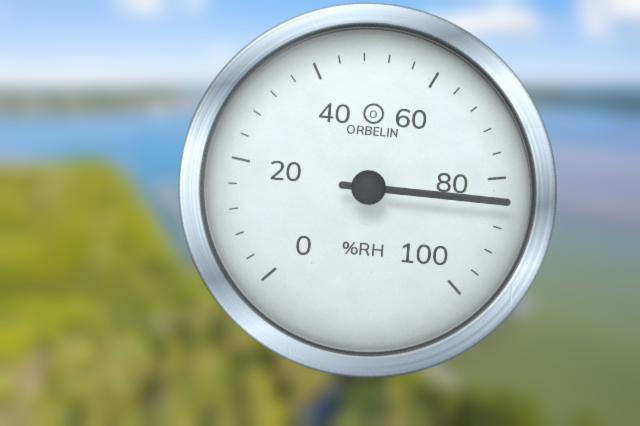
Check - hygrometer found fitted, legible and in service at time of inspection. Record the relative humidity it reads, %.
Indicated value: 84 %
